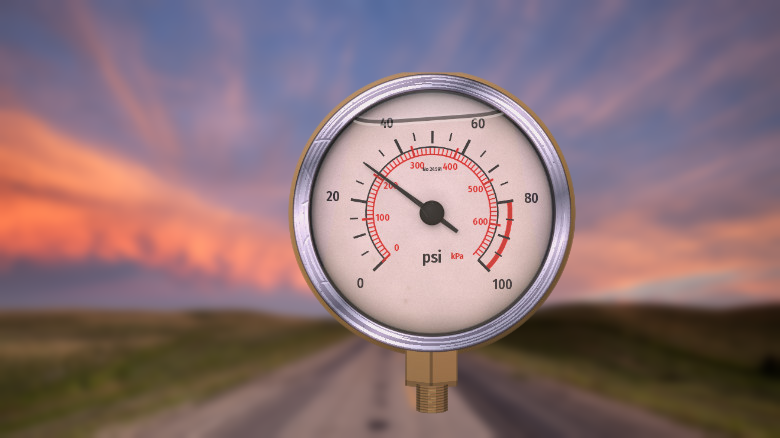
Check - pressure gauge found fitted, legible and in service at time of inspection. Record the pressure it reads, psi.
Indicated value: 30 psi
